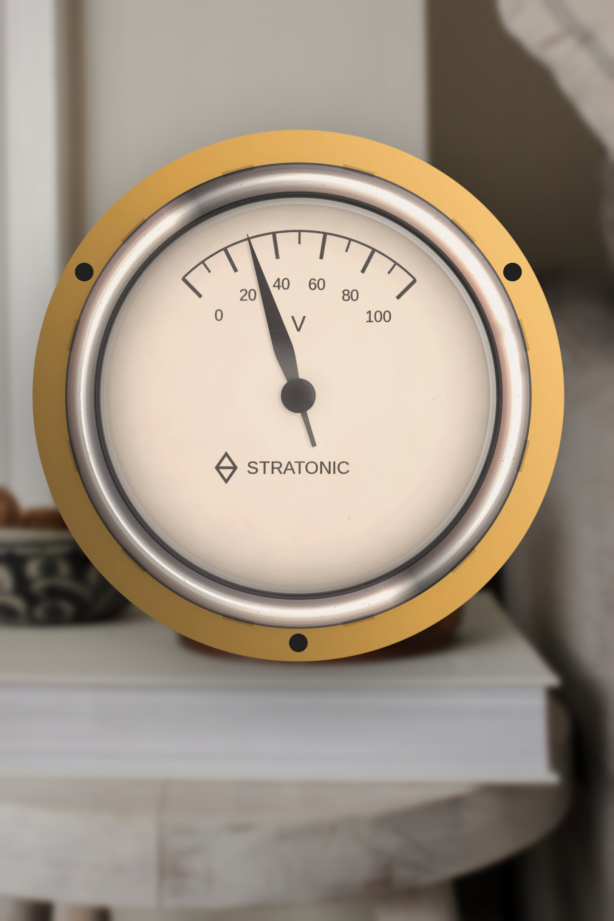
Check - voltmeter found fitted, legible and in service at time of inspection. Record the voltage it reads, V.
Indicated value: 30 V
